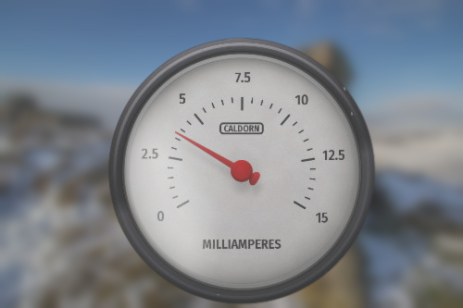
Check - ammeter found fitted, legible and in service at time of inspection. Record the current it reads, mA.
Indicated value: 3.75 mA
